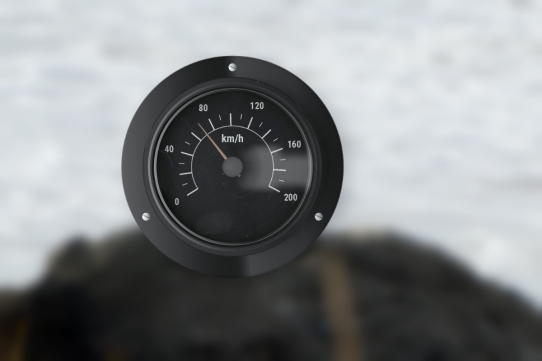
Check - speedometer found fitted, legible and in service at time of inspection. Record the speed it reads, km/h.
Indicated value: 70 km/h
